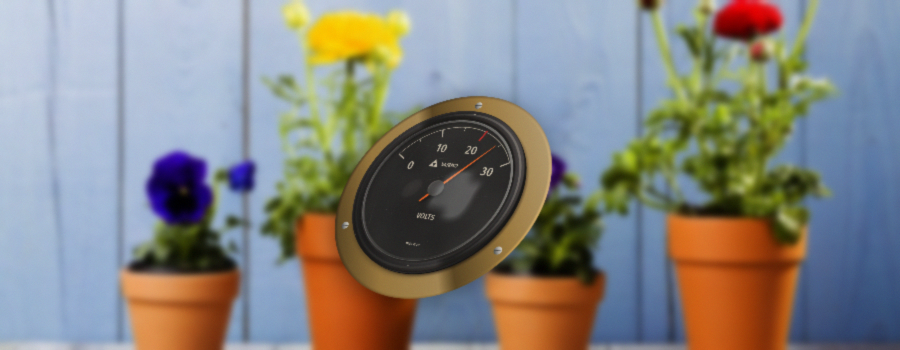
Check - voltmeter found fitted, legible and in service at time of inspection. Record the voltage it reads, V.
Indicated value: 25 V
